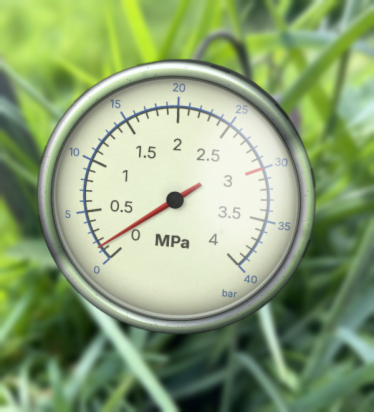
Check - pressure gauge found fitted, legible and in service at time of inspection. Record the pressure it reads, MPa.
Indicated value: 0.15 MPa
